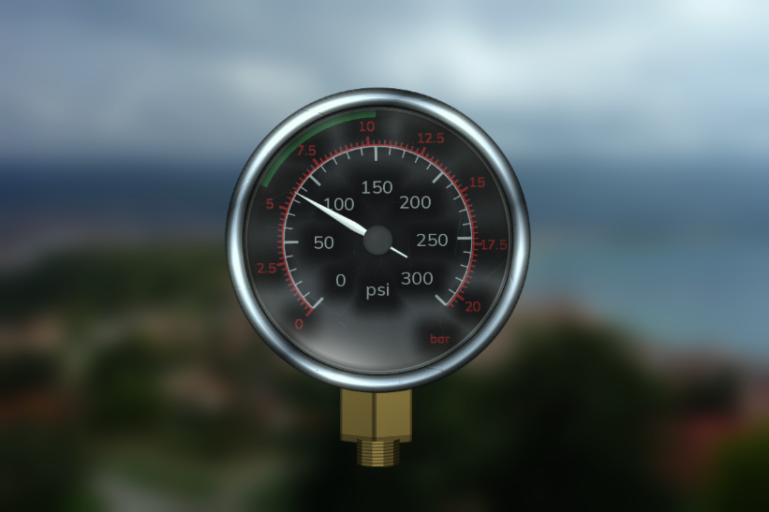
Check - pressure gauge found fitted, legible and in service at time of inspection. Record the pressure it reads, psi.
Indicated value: 85 psi
